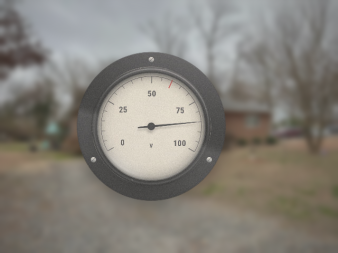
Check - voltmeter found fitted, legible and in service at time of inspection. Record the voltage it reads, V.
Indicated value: 85 V
